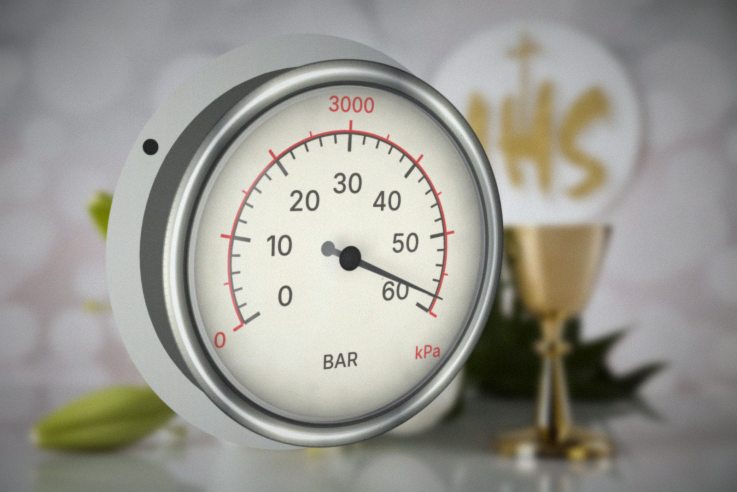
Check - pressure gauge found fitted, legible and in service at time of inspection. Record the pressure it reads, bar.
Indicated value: 58 bar
